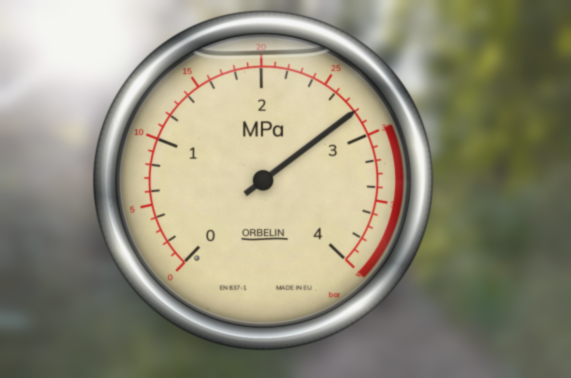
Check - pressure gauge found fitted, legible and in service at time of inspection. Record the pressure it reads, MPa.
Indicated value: 2.8 MPa
